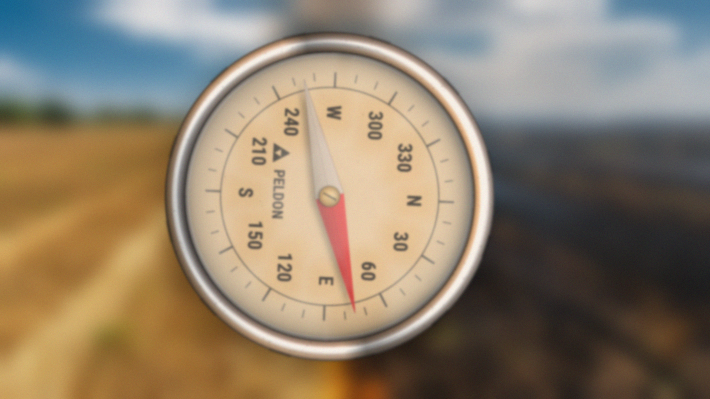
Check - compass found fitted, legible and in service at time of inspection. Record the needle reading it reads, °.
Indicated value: 75 °
